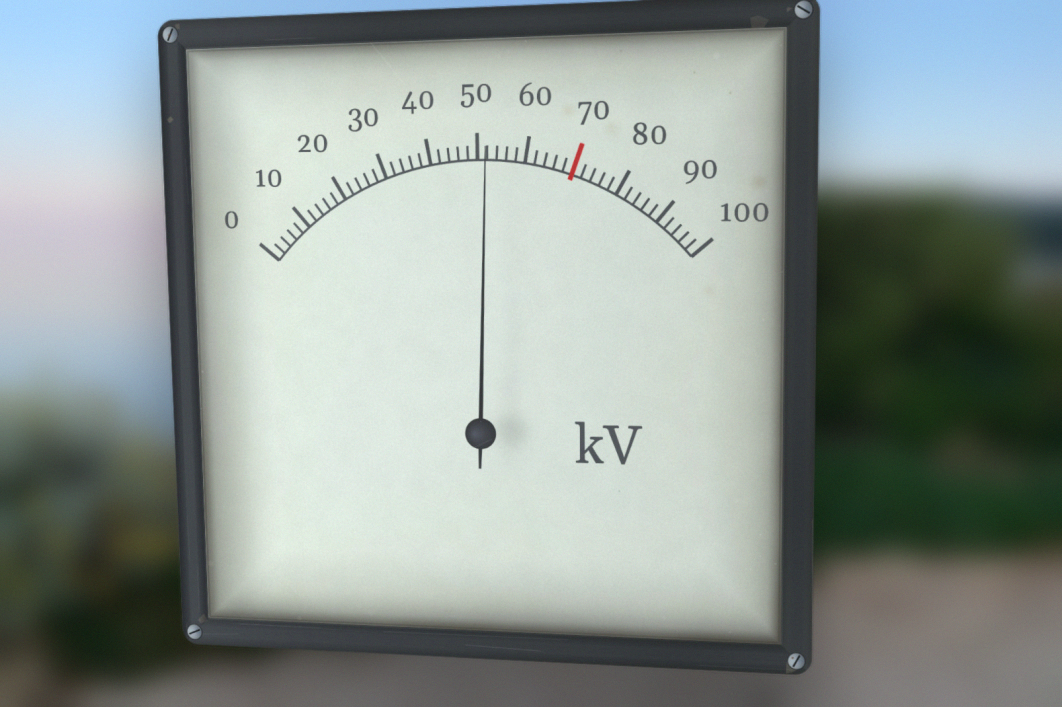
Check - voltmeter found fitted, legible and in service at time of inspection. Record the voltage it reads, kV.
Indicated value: 52 kV
